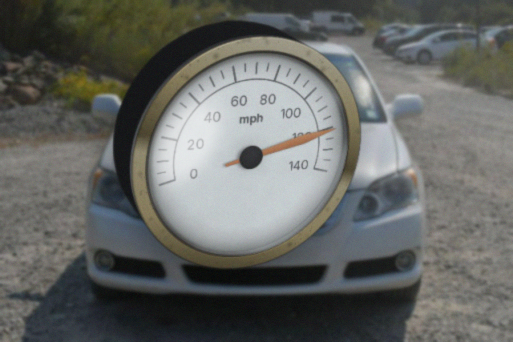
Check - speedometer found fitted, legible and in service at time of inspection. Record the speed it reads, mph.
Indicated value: 120 mph
